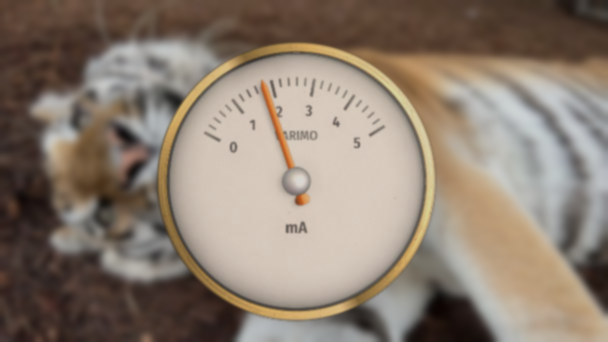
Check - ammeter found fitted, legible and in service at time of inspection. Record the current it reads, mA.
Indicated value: 1.8 mA
